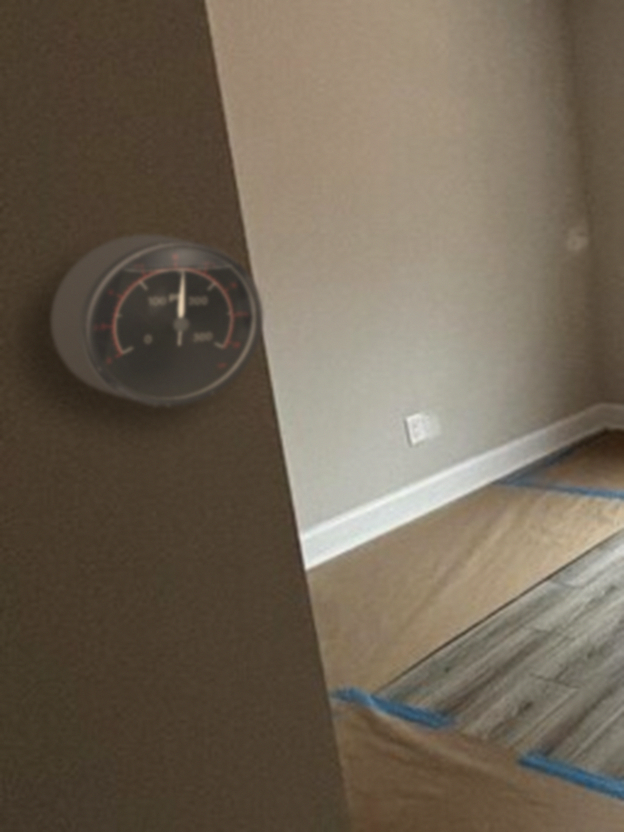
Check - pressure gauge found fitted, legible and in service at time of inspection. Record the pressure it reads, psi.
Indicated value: 150 psi
